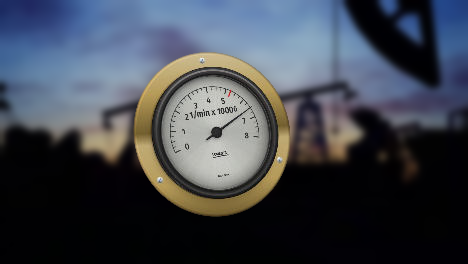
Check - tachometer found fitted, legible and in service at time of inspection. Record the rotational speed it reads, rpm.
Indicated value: 6500 rpm
